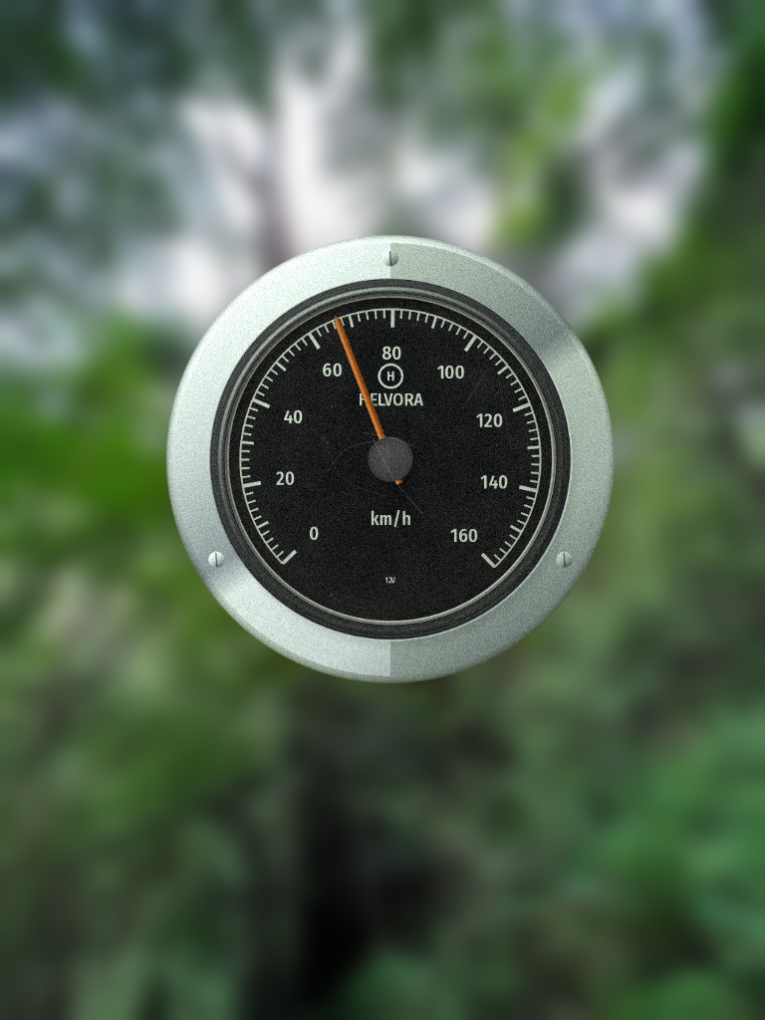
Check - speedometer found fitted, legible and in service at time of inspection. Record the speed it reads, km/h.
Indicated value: 67 km/h
